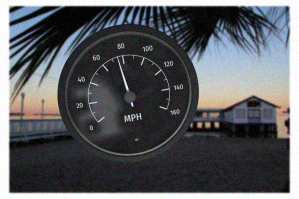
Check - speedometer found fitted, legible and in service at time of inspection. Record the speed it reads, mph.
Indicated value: 75 mph
